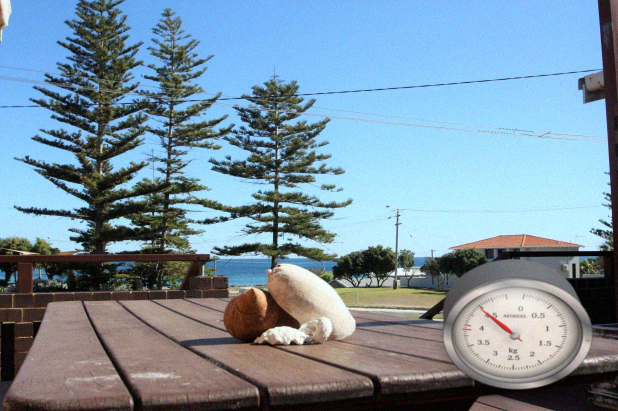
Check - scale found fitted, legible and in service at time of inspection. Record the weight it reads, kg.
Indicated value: 4.5 kg
